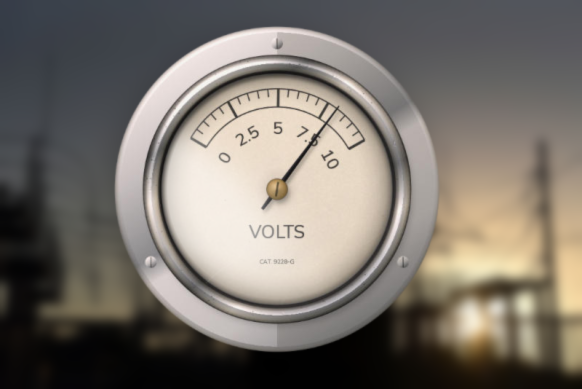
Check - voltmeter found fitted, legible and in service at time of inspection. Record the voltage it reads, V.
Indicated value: 8 V
